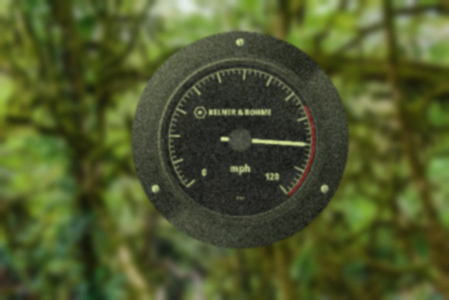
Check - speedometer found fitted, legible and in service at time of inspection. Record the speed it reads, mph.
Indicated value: 100 mph
